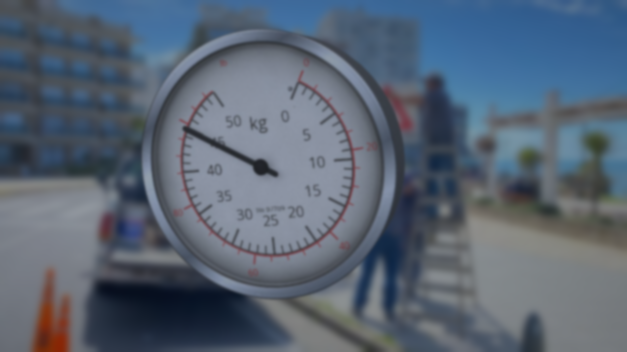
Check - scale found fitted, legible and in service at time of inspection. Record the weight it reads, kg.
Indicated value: 45 kg
